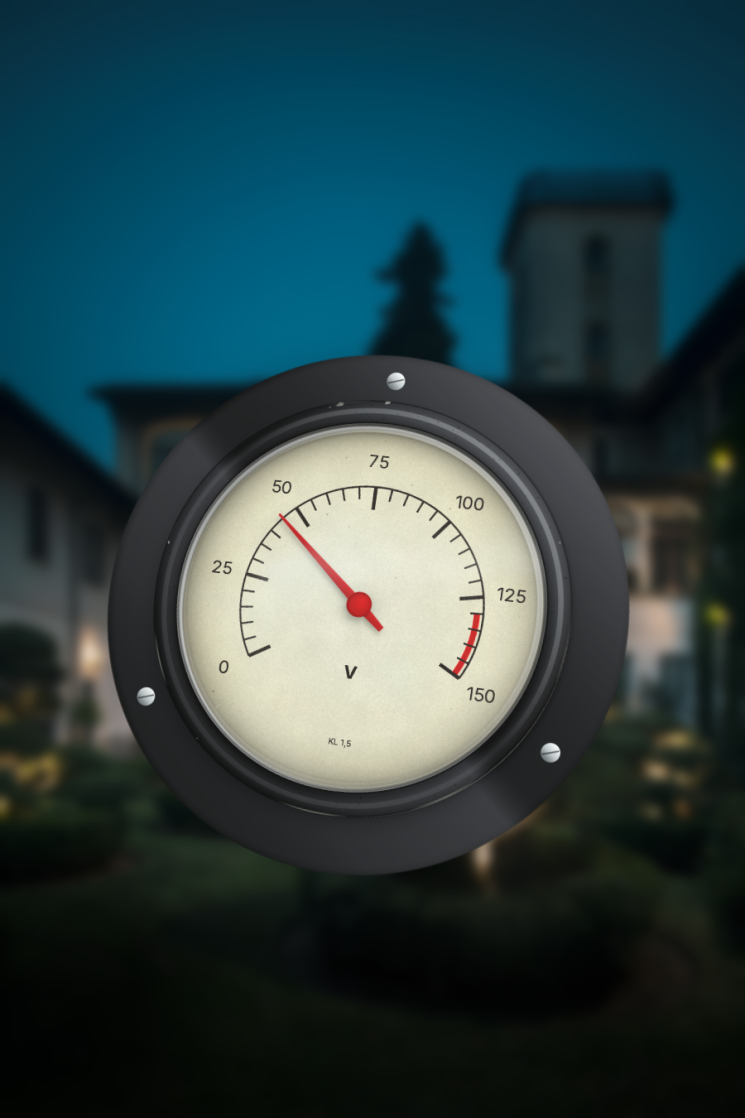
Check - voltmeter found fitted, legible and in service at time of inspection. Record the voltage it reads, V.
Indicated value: 45 V
